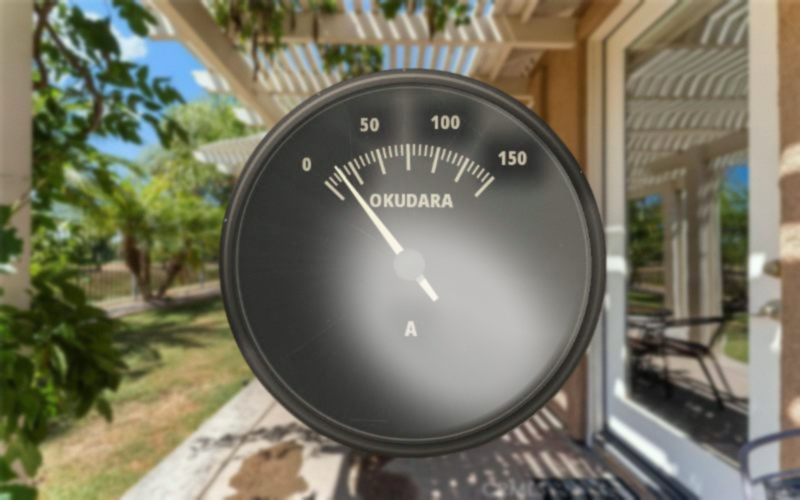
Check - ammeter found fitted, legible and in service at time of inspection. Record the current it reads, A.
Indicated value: 15 A
